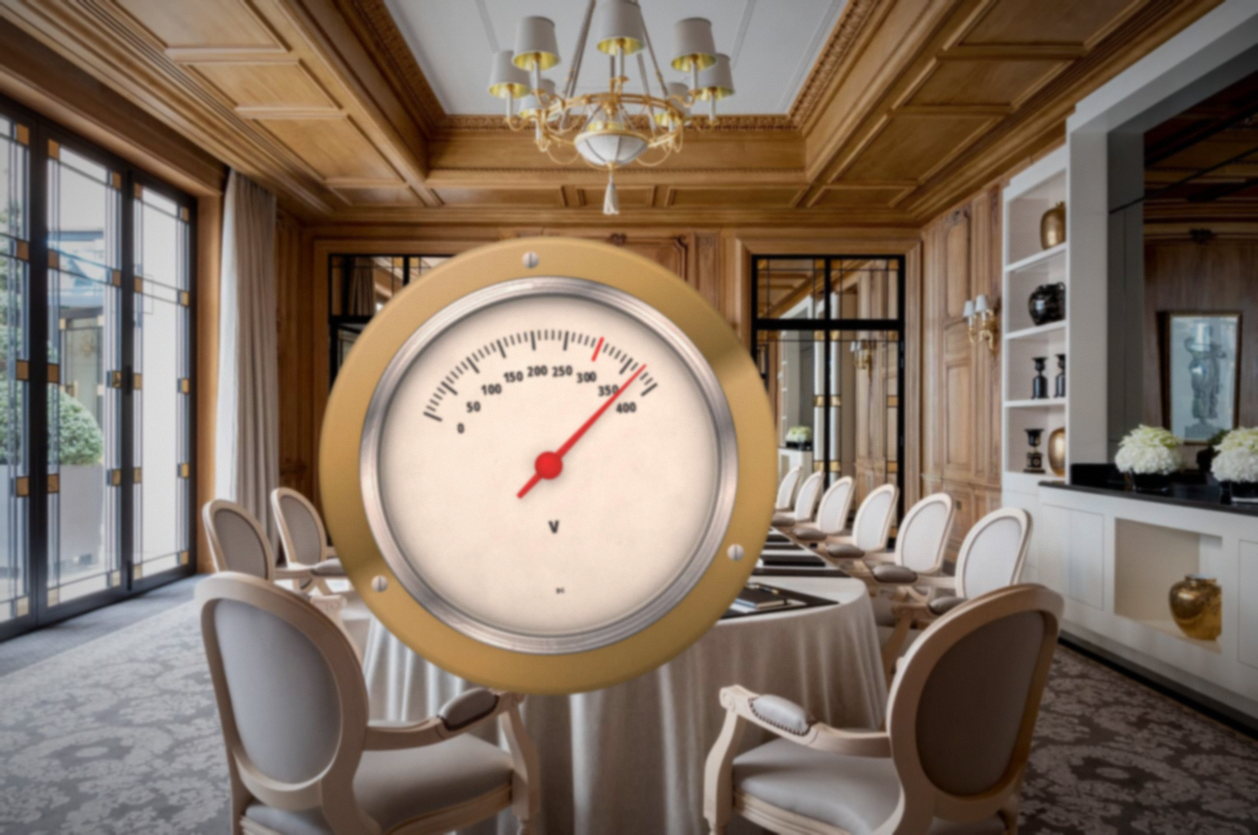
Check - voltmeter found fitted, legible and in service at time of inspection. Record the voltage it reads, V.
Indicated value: 370 V
